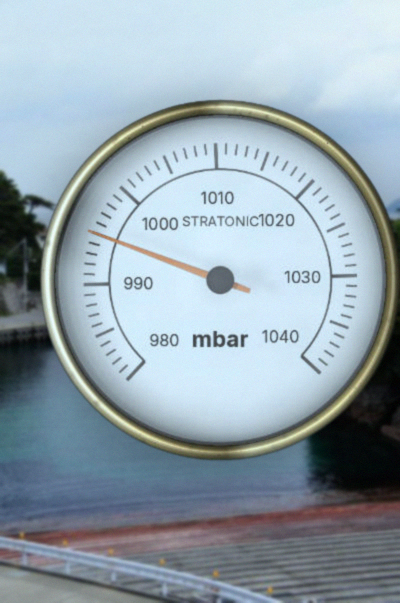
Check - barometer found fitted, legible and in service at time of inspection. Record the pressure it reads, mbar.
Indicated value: 995 mbar
